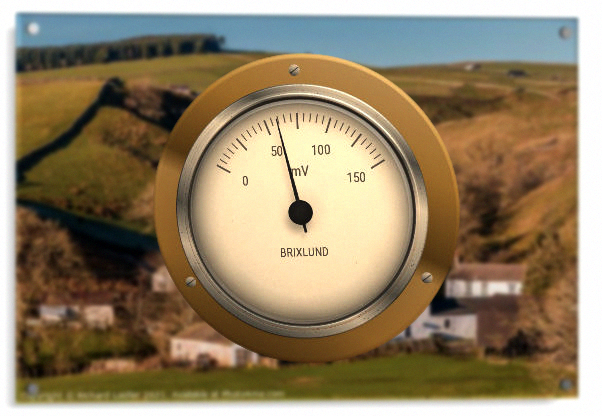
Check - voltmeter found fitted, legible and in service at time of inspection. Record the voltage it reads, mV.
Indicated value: 60 mV
